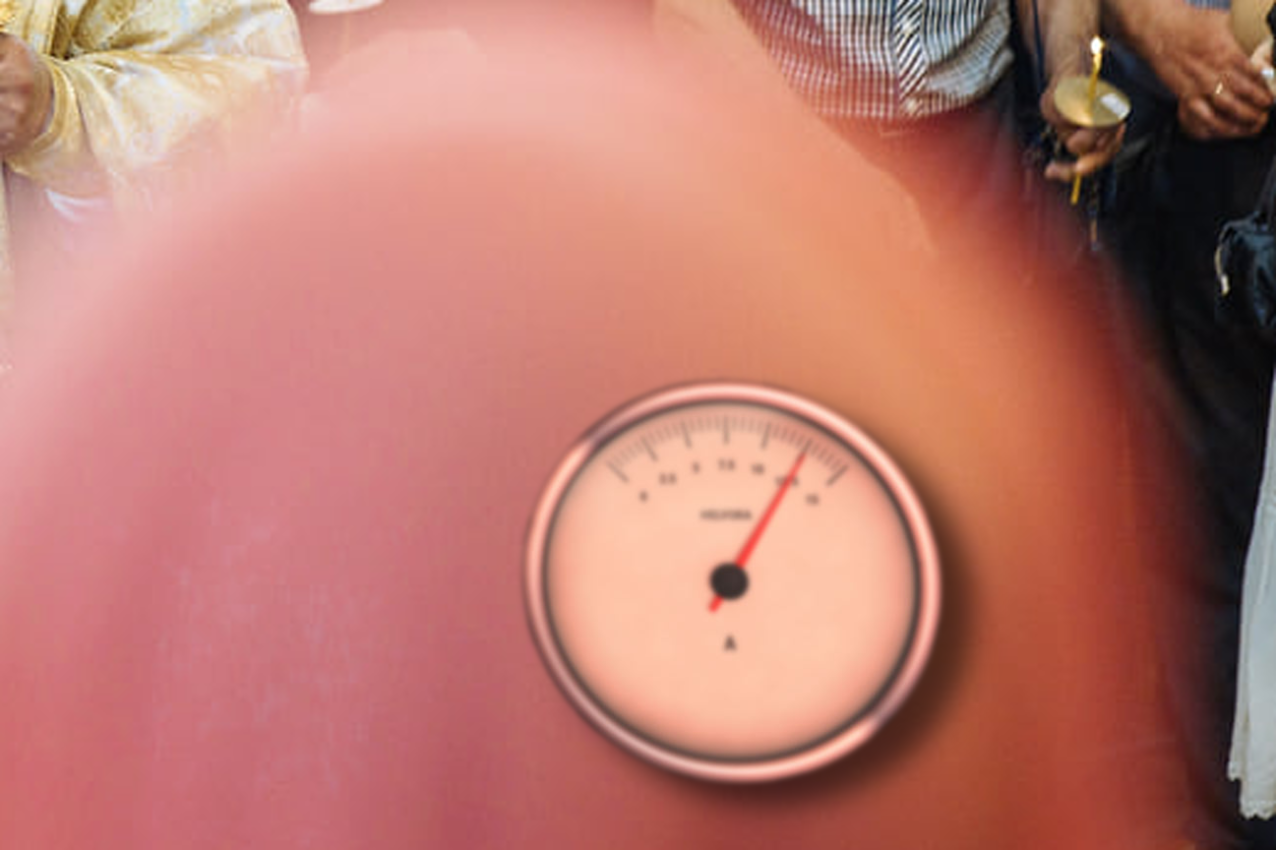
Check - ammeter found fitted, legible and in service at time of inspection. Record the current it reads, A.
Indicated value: 12.5 A
